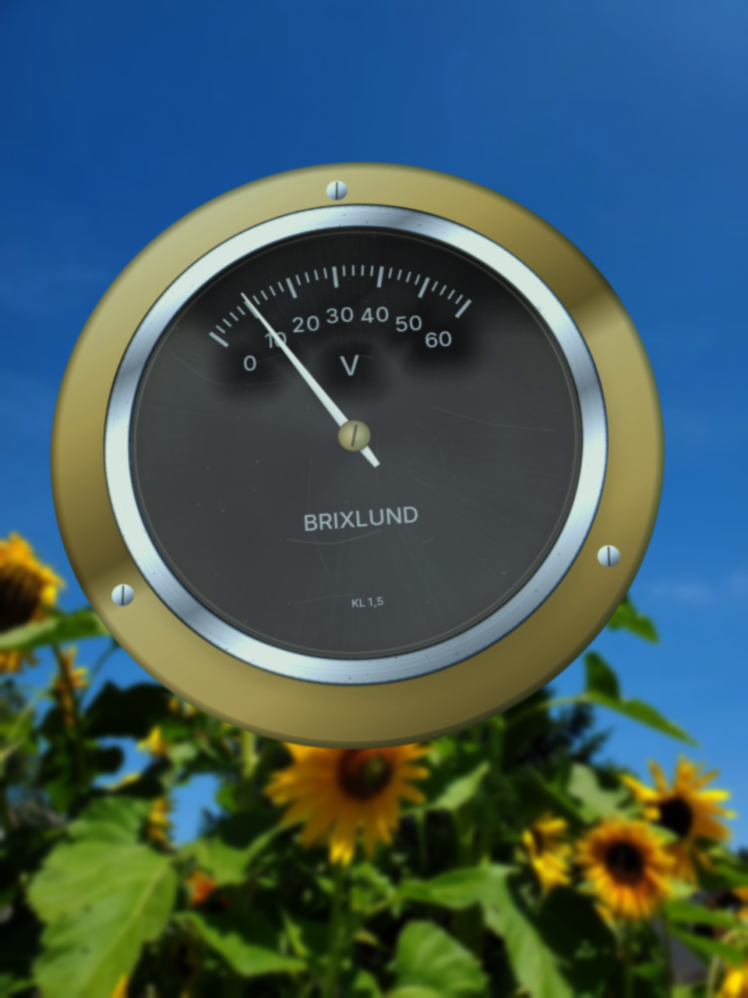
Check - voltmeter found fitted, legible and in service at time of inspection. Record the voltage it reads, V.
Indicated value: 10 V
